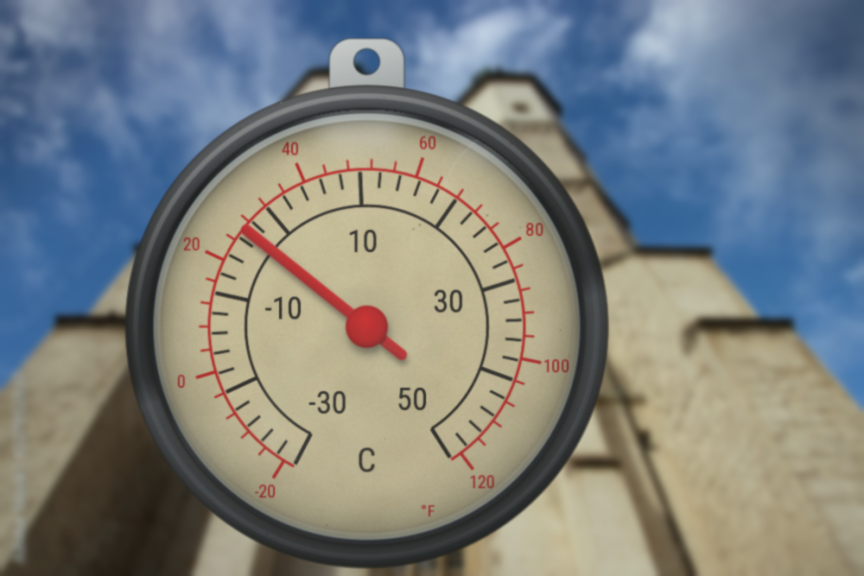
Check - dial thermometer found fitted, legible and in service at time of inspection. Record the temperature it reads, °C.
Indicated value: -3 °C
